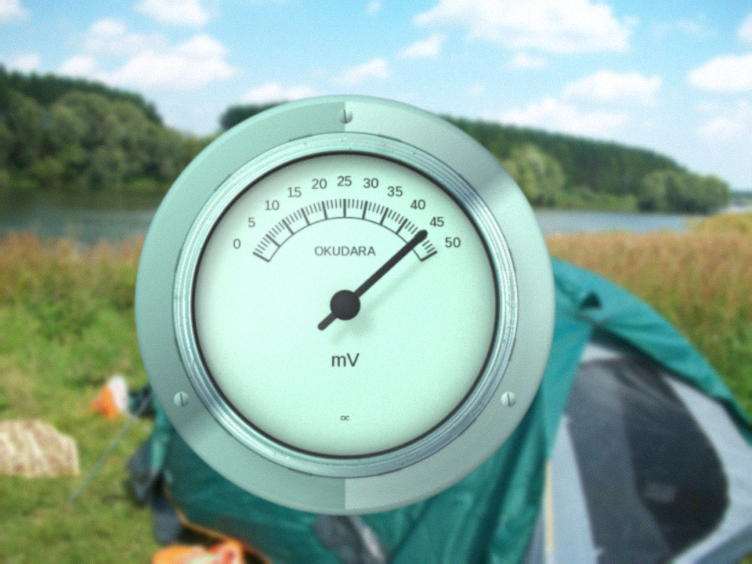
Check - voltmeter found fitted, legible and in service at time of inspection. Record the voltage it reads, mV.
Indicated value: 45 mV
